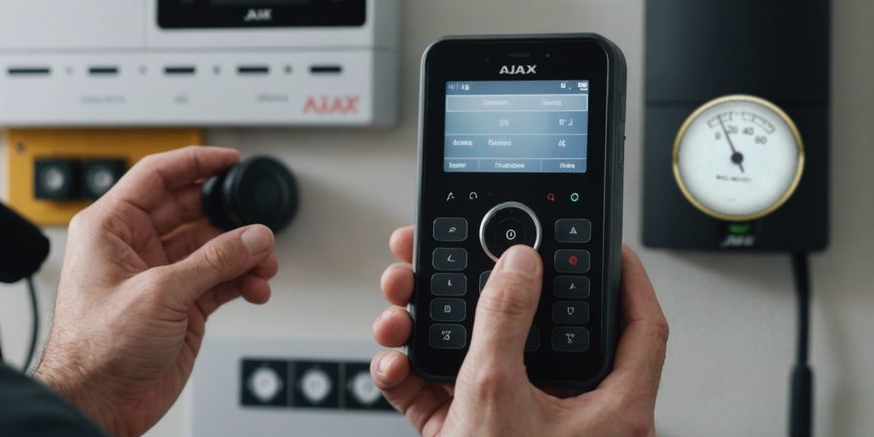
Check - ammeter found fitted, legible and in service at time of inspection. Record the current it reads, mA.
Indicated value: 10 mA
